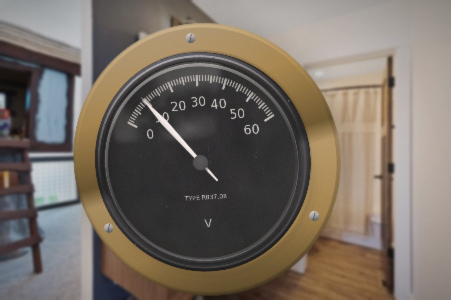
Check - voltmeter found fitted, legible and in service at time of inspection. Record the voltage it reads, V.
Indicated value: 10 V
